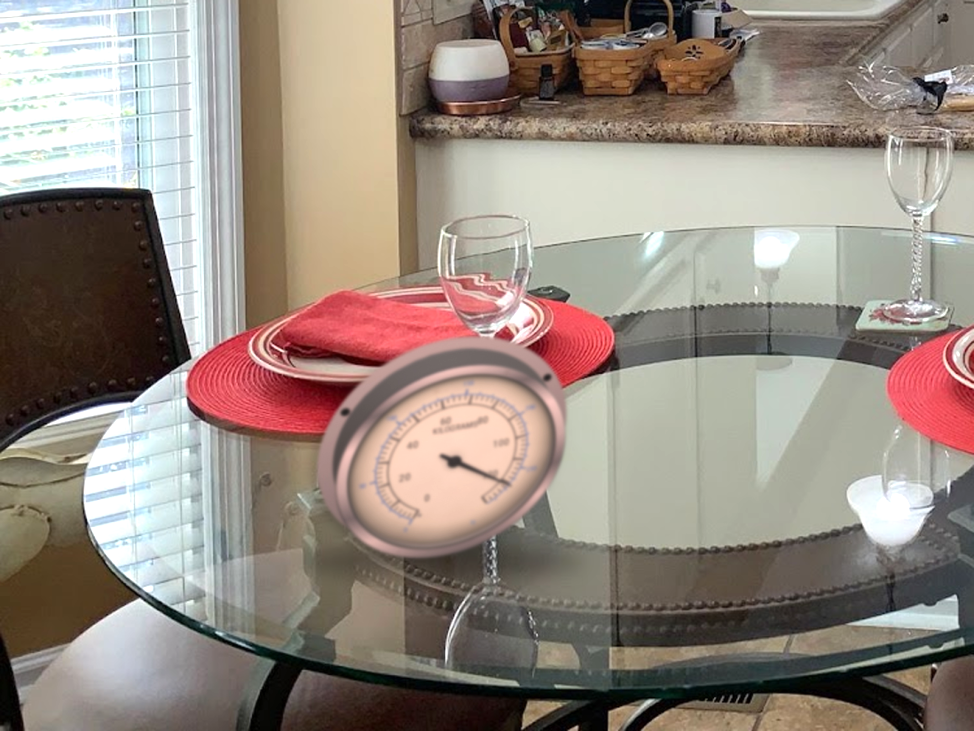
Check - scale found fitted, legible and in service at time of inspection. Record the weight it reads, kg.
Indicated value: 120 kg
